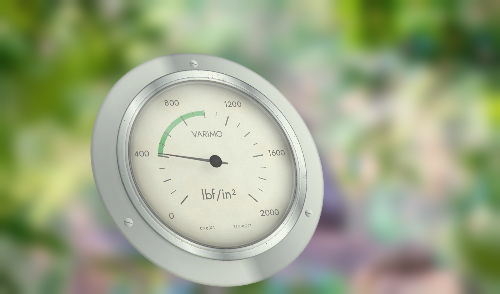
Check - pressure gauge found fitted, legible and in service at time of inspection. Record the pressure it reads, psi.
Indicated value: 400 psi
